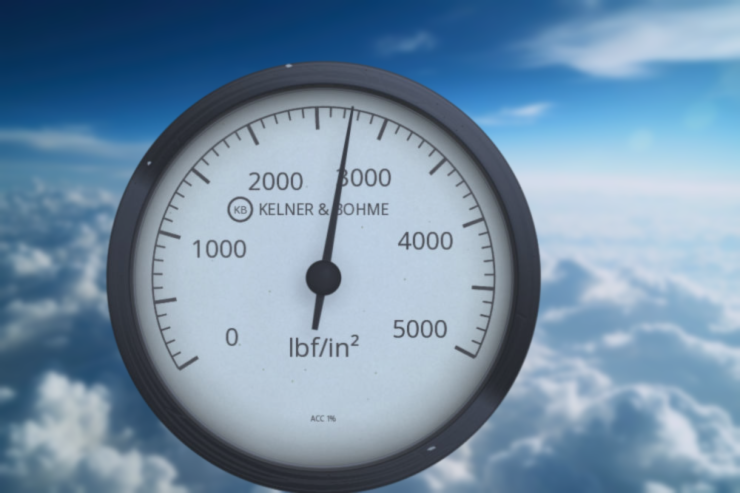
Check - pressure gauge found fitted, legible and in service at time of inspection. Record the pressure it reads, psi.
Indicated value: 2750 psi
